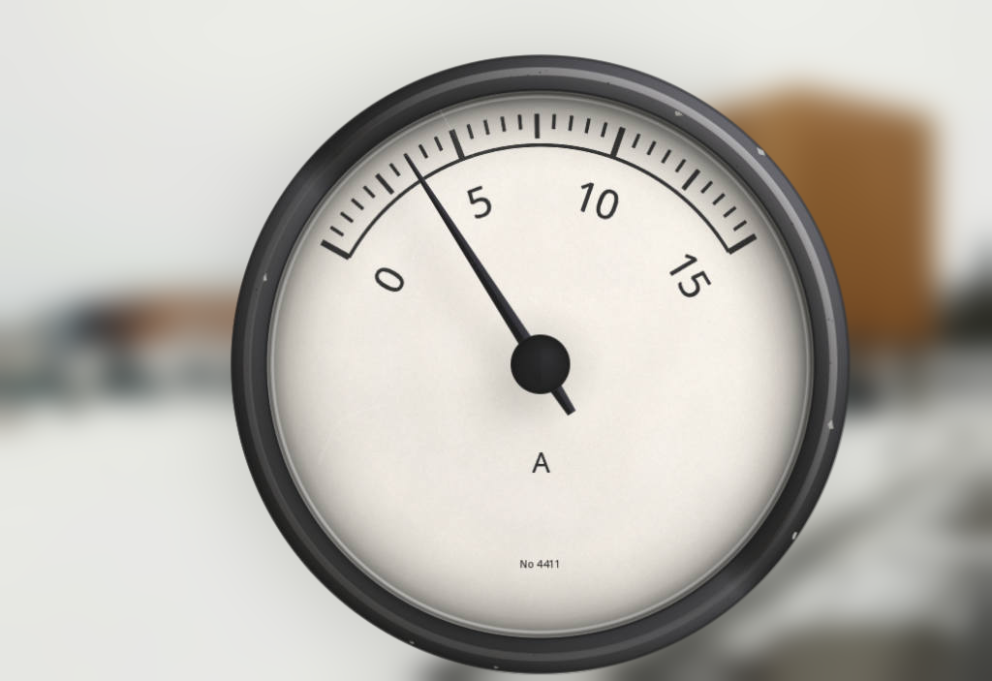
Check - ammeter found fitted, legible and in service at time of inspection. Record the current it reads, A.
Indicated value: 3.5 A
